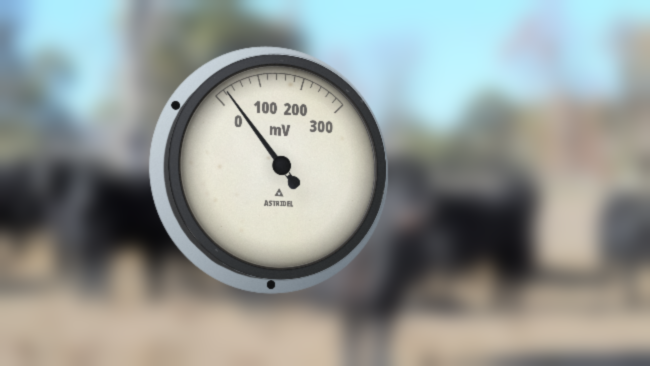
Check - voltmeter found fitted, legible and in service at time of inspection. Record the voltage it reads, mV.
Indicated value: 20 mV
